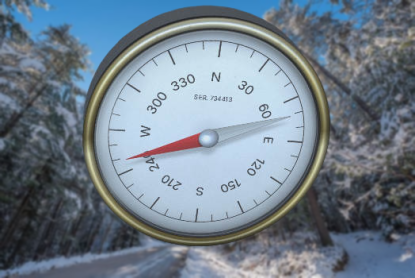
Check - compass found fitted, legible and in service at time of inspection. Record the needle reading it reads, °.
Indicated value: 250 °
